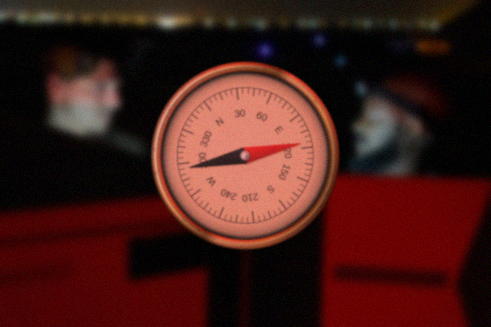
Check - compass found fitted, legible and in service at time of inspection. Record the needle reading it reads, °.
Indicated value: 115 °
